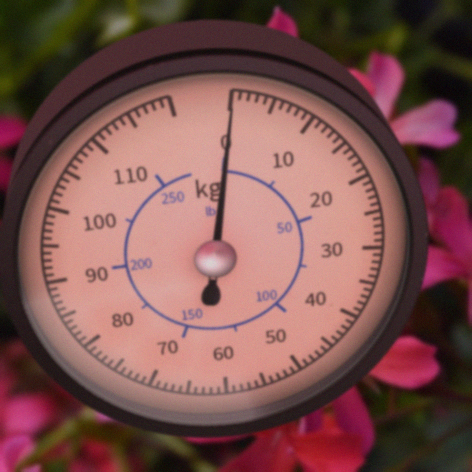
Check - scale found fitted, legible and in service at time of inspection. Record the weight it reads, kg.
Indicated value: 0 kg
